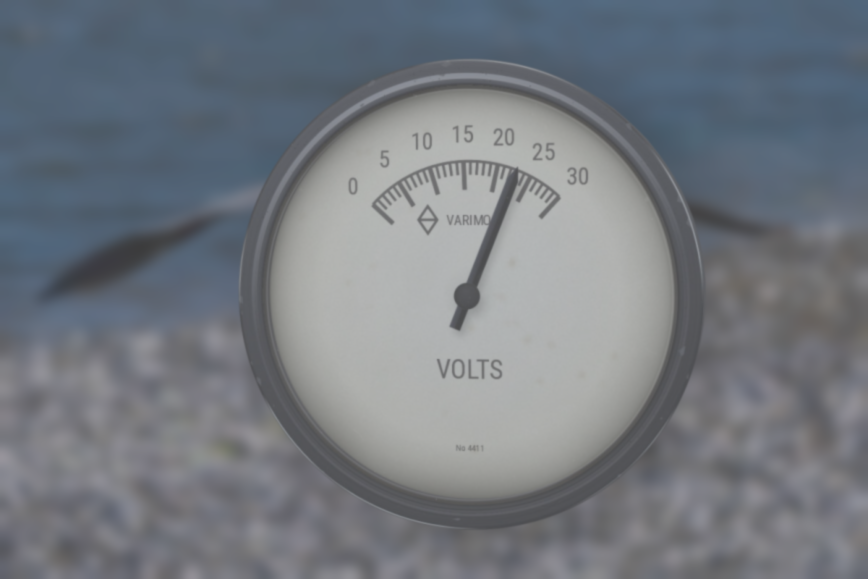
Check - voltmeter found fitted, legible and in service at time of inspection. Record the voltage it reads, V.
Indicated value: 23 V
